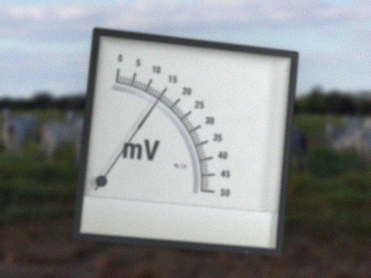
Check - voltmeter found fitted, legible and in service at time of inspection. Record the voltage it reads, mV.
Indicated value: 15 mV
